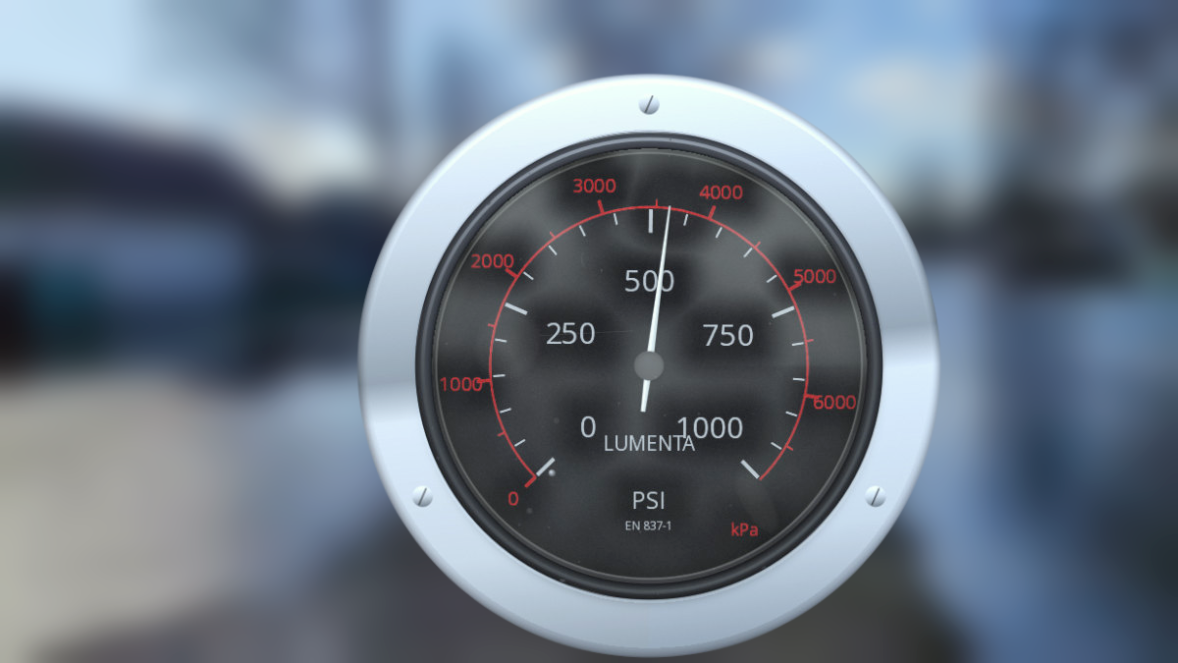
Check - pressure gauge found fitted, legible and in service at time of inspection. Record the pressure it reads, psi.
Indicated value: 525 psi
